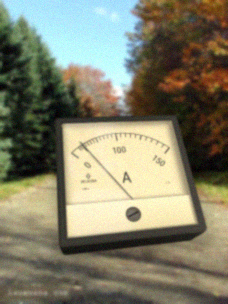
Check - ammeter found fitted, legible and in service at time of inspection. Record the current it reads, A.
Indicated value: 50 A
